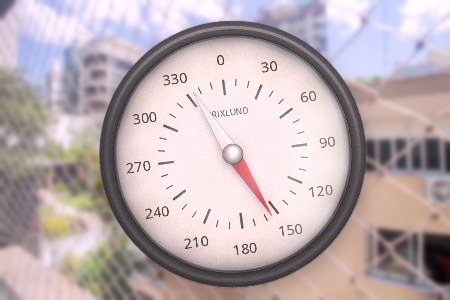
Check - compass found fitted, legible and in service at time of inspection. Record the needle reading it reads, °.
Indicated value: 155 °
